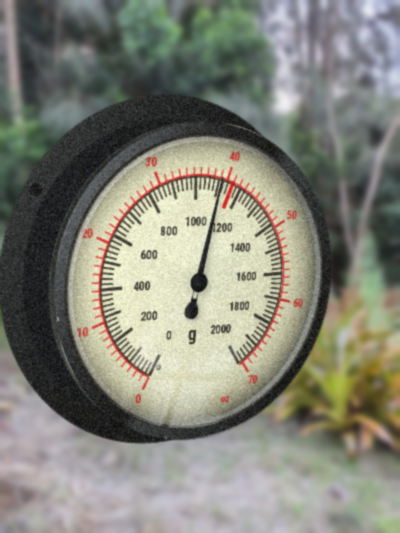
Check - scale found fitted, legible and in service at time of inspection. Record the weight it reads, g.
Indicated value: 1100 g
